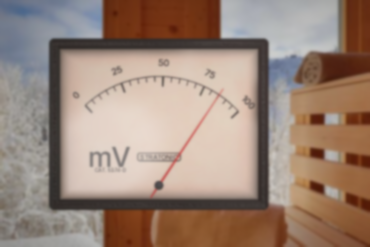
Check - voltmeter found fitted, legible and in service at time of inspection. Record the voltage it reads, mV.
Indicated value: 85 mV
